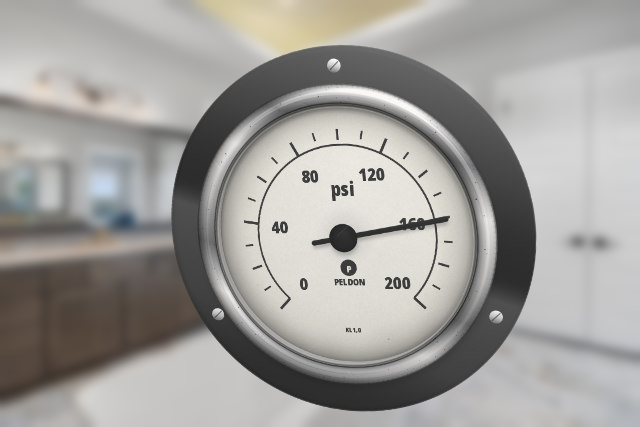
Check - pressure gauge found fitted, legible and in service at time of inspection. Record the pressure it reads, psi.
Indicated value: 160 psi
